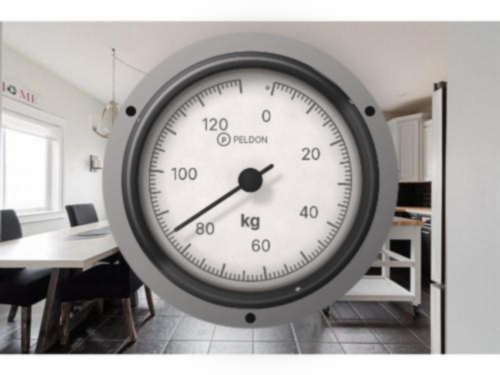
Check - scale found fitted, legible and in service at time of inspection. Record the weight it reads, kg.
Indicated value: 85 kg
